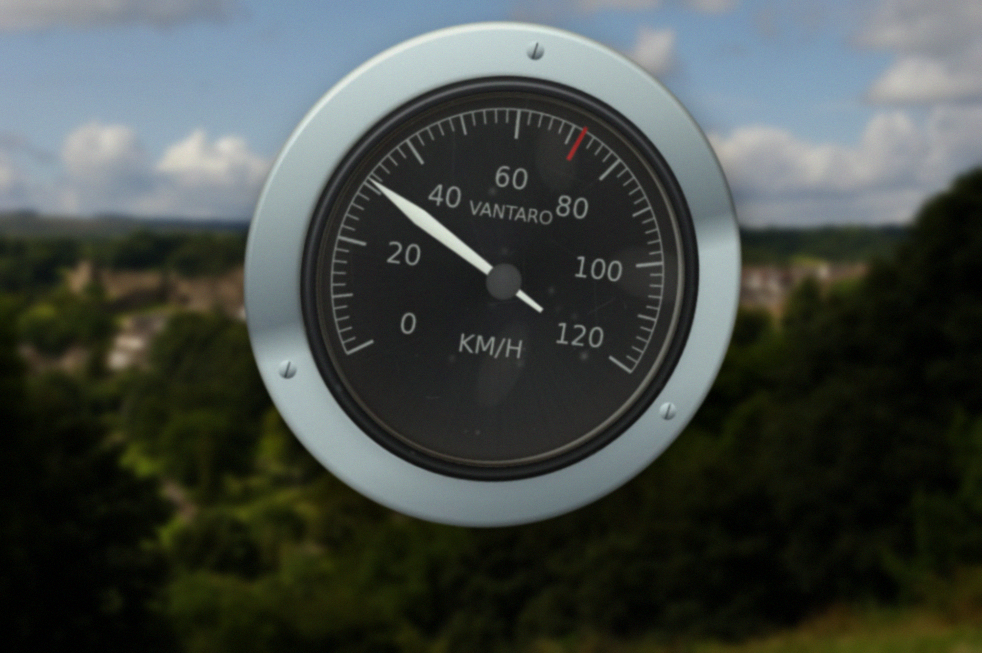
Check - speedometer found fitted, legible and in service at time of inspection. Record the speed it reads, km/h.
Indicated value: 31 km/h
